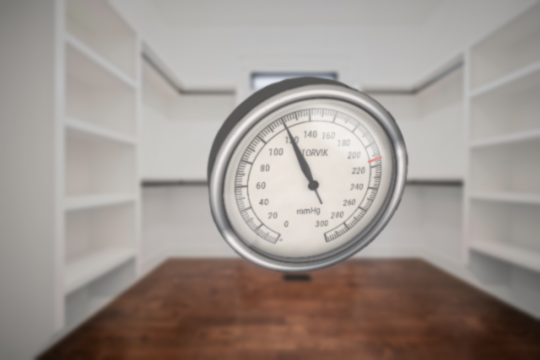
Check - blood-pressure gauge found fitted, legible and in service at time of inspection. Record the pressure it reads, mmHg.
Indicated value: 120 mmHg
